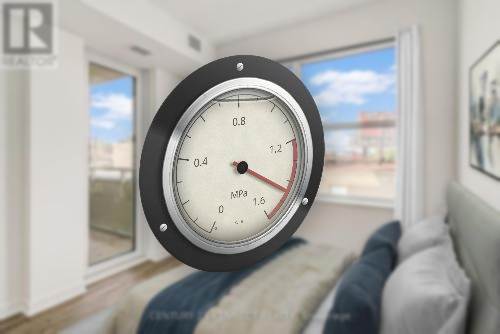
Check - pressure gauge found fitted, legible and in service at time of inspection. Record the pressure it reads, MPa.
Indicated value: 1.45 MPa
